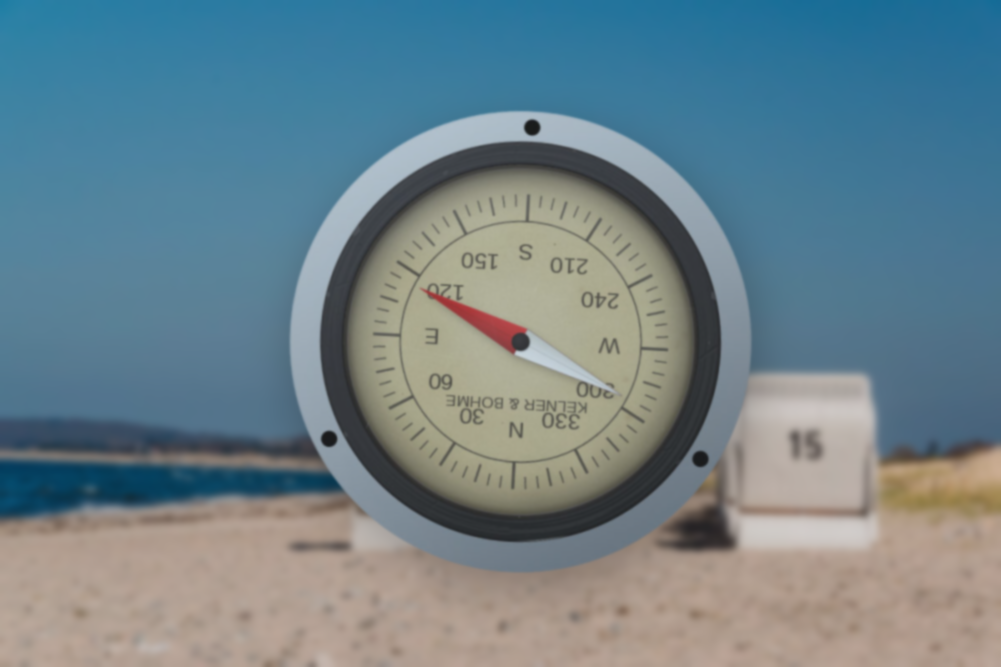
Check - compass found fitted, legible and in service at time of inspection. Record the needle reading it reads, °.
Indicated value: 115 °
